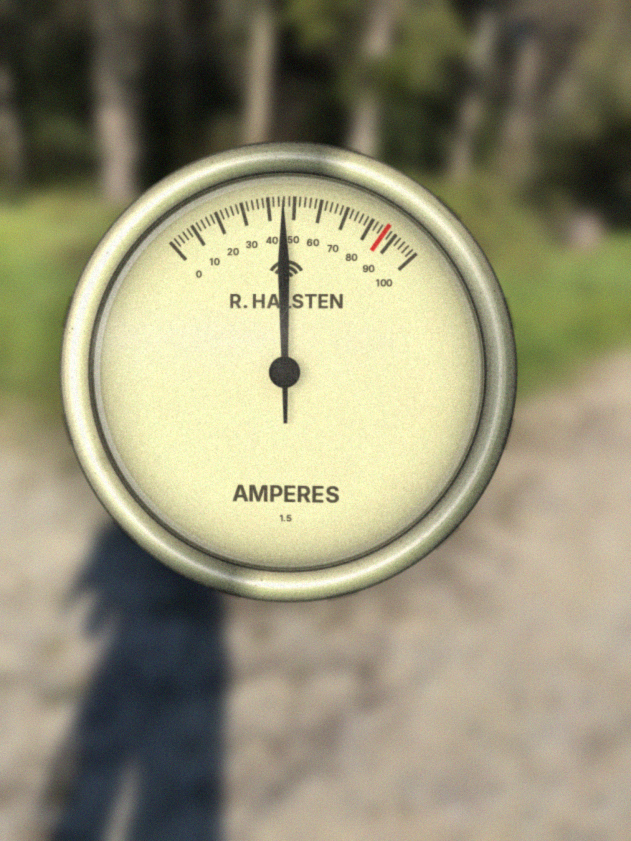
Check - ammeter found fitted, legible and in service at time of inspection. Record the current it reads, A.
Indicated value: 46 A
